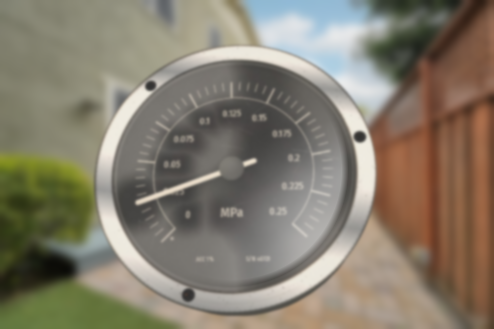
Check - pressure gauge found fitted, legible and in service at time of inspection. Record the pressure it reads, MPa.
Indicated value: 0.025 MPa
